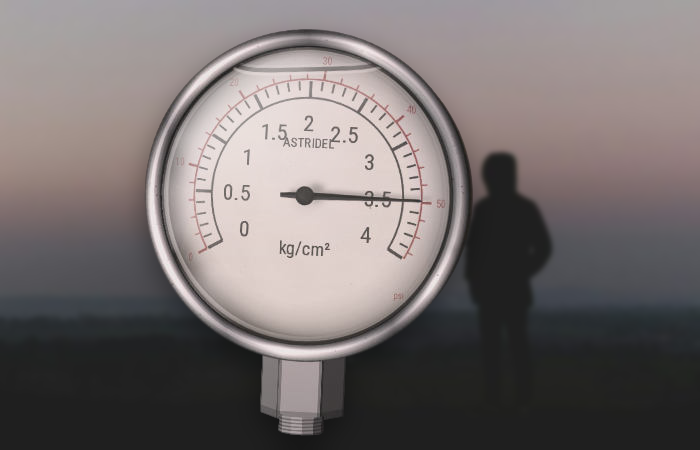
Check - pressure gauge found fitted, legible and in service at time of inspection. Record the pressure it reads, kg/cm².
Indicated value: 3.5 kg/cm²
